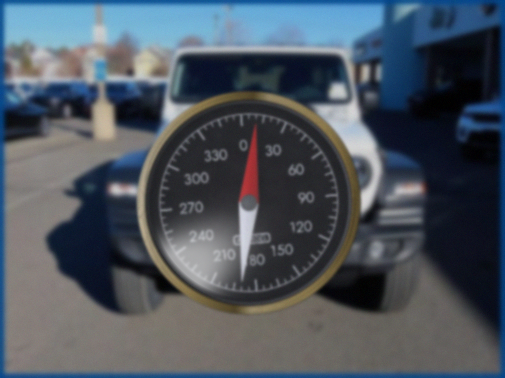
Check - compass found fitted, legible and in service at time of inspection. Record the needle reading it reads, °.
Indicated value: 10 °
